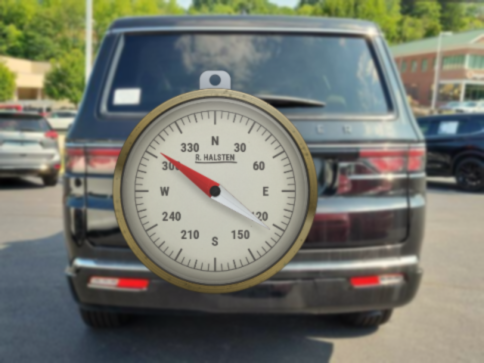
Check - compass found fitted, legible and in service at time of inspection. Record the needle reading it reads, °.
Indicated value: 305 °
